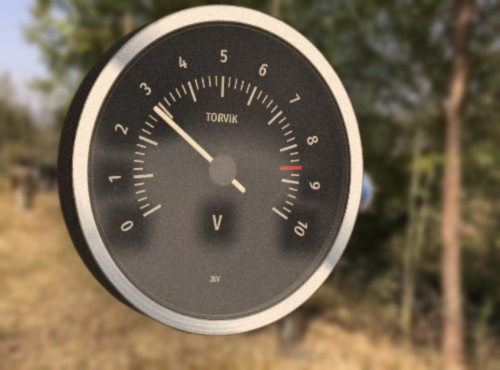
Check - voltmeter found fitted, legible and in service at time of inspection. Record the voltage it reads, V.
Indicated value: 2.8 V
